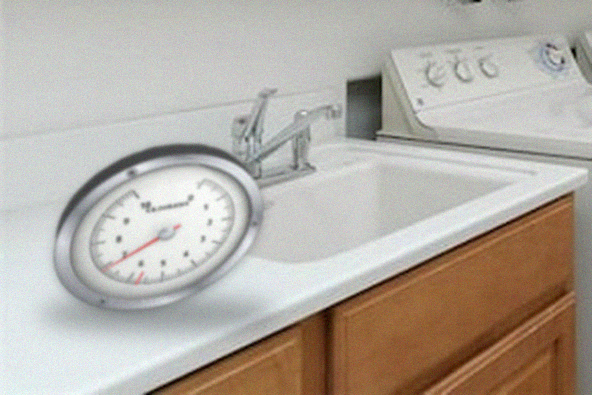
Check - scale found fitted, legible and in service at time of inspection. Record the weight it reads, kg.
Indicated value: 7 kg
